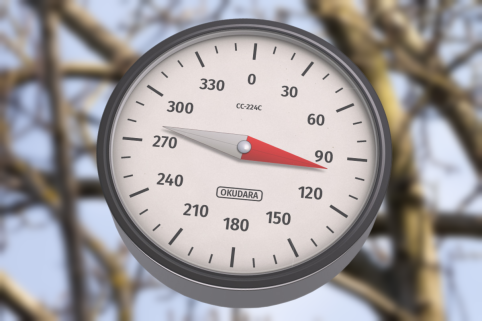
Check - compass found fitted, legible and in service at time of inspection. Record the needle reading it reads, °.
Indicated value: 100 °
